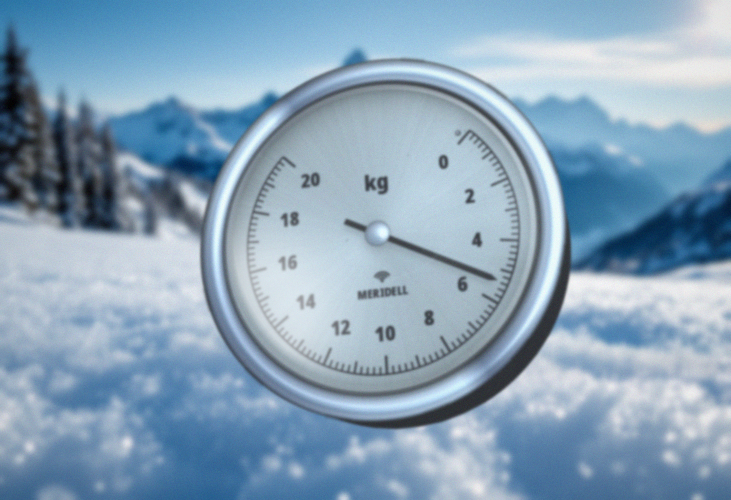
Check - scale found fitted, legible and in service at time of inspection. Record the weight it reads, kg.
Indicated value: 5.4 kg
